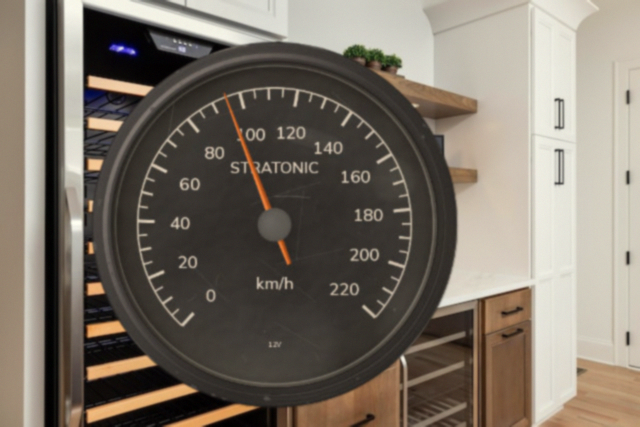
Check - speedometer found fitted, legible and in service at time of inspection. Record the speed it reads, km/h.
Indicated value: 95 km/h
